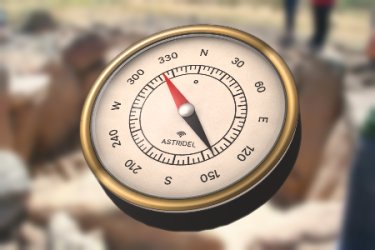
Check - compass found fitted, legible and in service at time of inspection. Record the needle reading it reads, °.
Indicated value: 320 °
